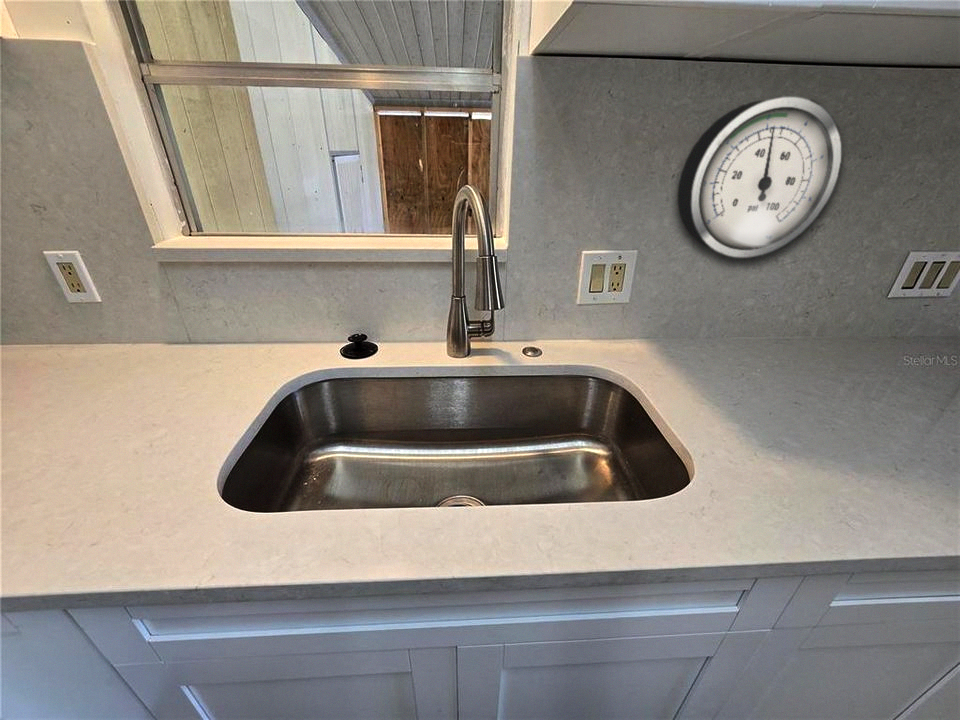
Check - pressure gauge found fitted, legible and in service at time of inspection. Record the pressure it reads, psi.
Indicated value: 45 psi
